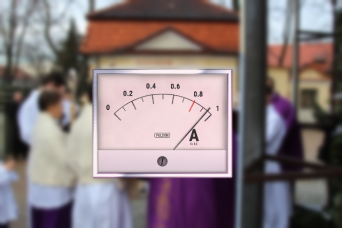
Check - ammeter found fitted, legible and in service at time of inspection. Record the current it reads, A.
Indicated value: 0.95 A
